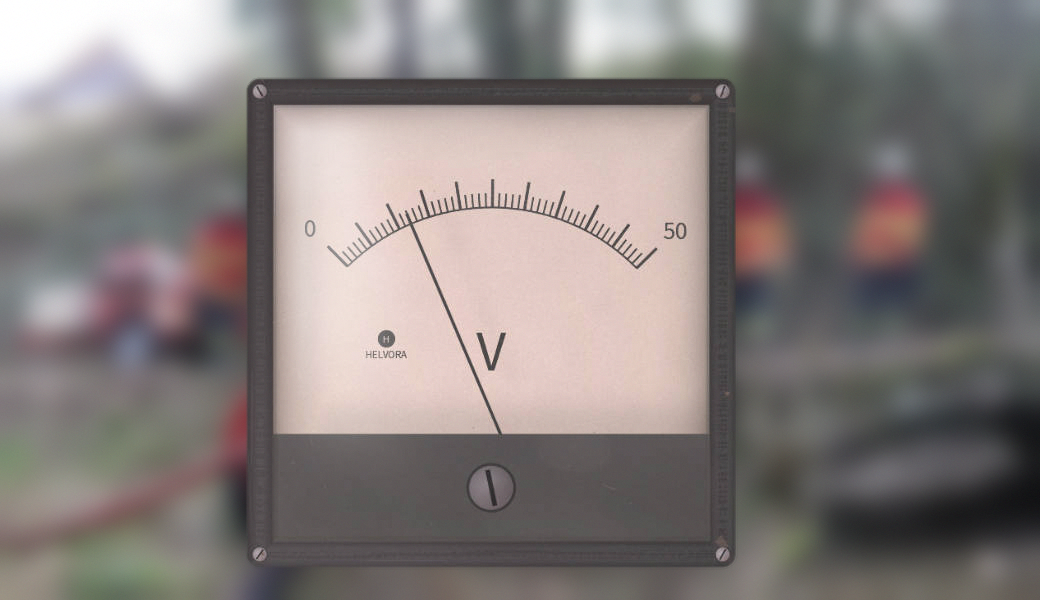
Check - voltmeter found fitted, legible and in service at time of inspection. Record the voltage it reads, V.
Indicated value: 12 V
